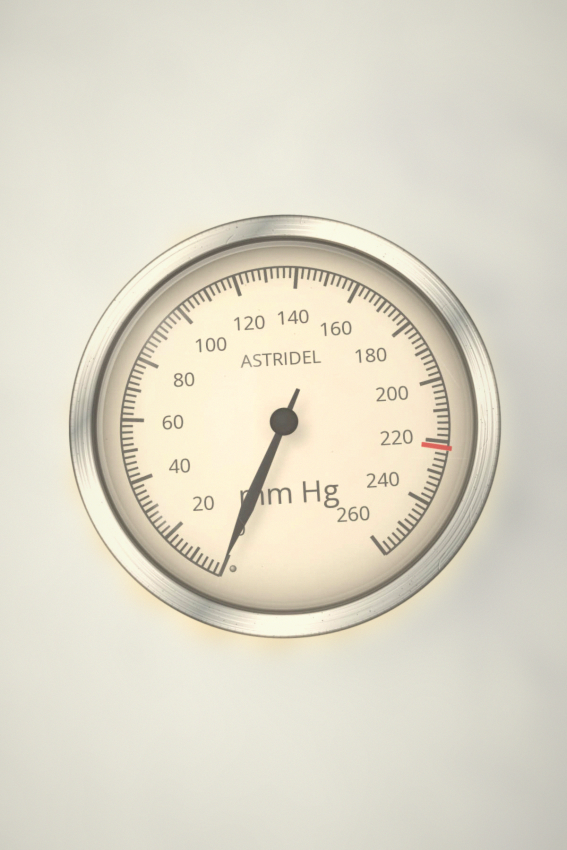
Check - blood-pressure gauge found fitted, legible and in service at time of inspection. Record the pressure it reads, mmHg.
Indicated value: 0 mmHg
